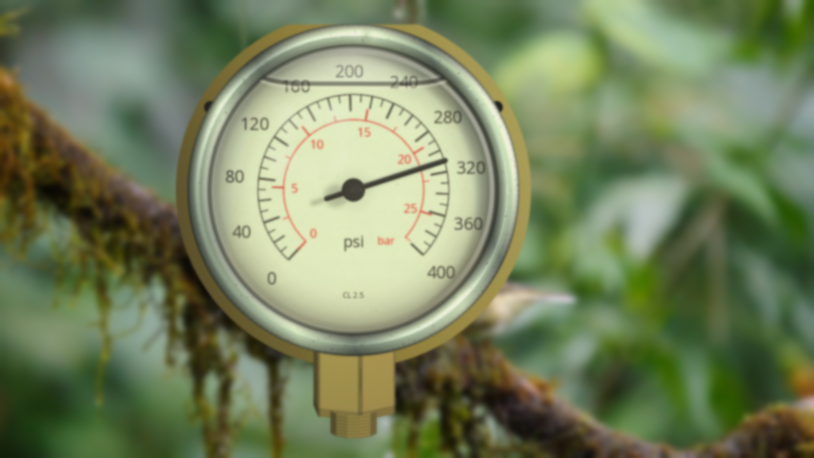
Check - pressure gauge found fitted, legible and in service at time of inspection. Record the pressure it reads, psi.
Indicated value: 310 psi
